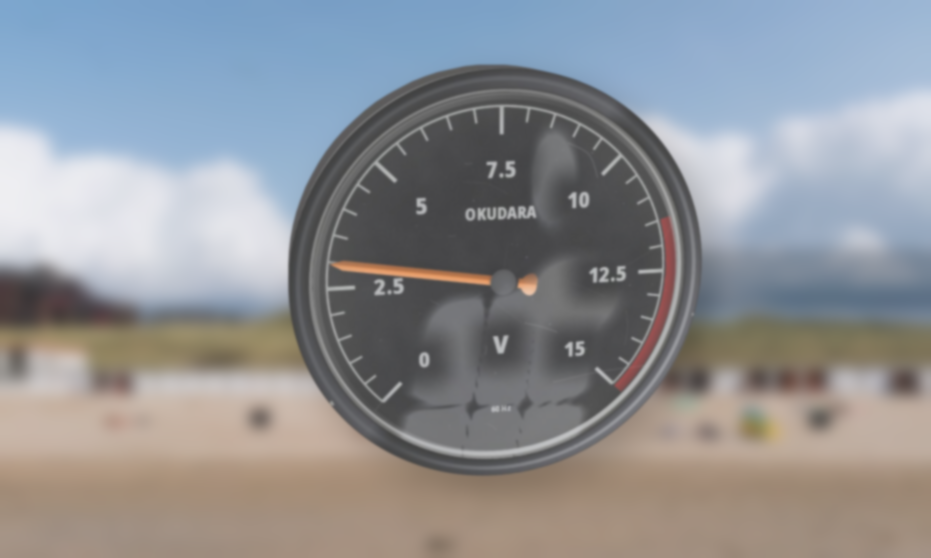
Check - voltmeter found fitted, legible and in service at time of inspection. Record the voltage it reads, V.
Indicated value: 3 V
